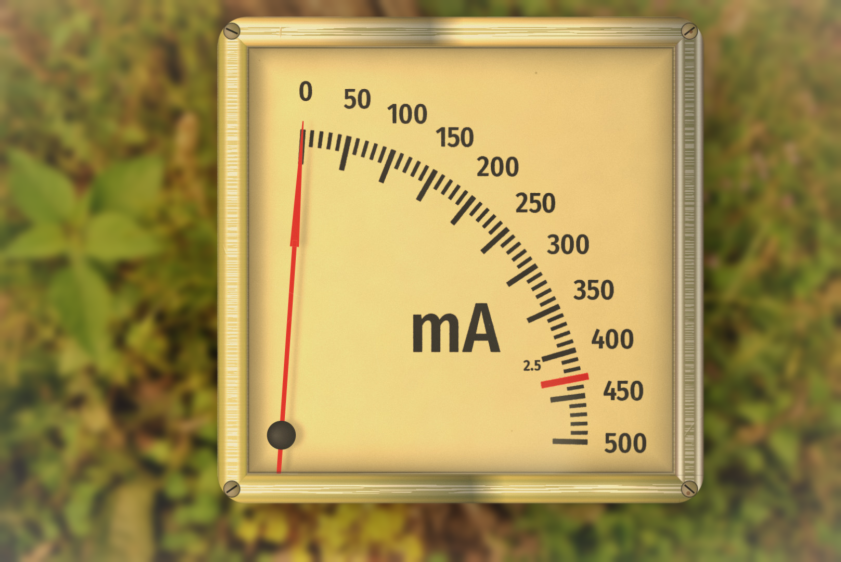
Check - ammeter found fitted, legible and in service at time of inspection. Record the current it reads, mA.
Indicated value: 0 mA
